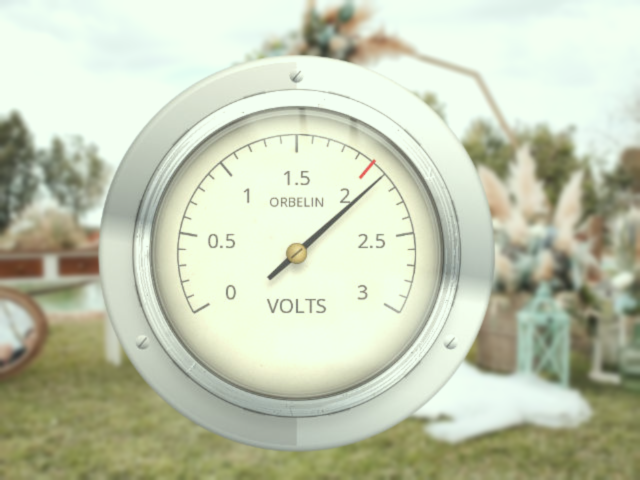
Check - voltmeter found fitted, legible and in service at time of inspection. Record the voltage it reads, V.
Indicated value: 2.1 V
